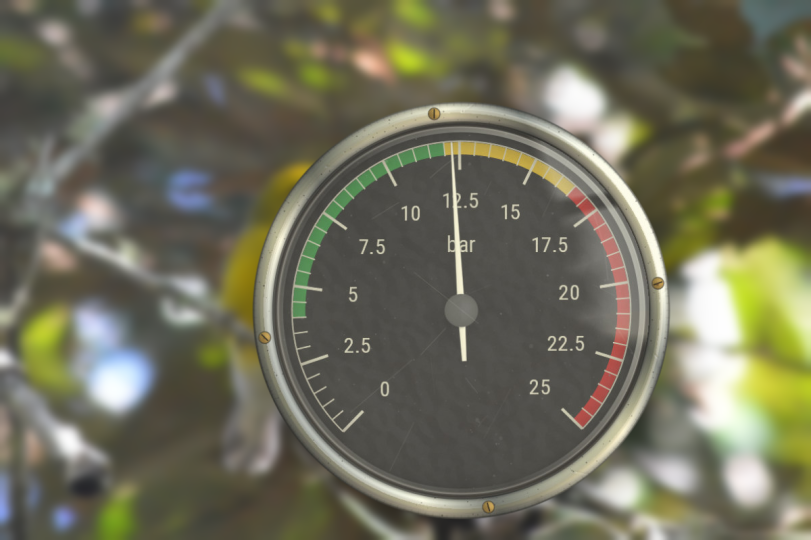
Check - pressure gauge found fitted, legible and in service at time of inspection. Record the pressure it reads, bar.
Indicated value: 12.25 bar
